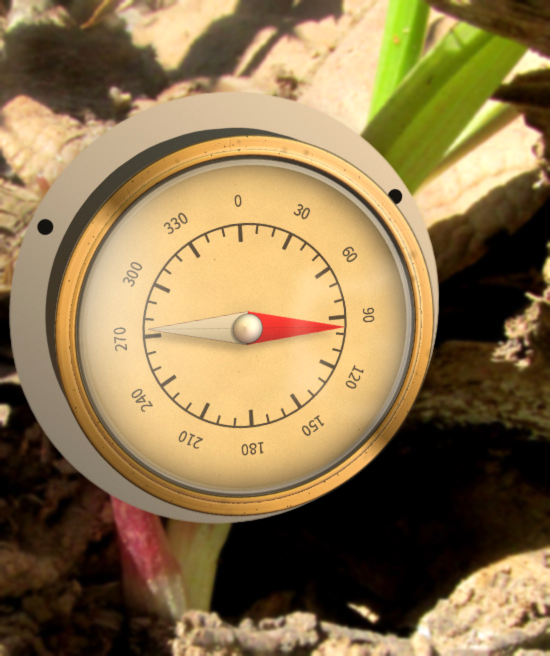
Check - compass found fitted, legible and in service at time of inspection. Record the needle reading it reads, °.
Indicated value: 95 °
